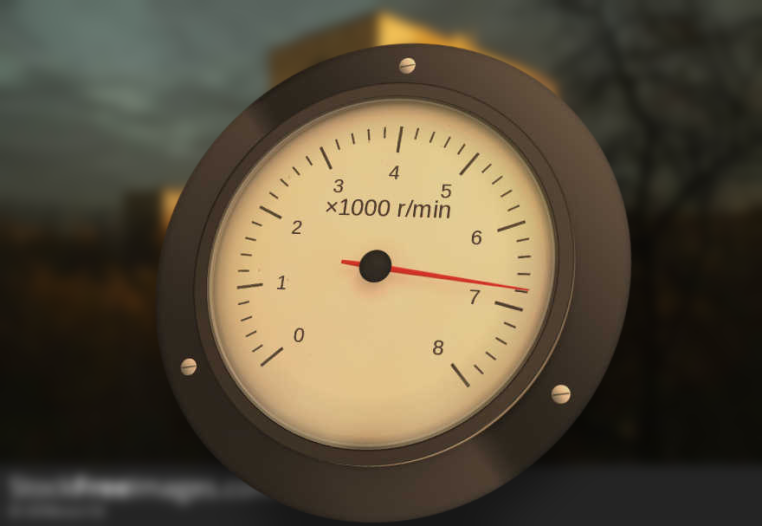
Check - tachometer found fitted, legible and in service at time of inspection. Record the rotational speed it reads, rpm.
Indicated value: 6800 rpm
